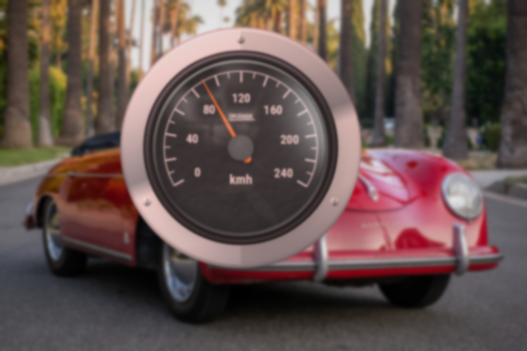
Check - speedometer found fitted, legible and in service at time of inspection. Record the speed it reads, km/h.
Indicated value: 90 km/h
